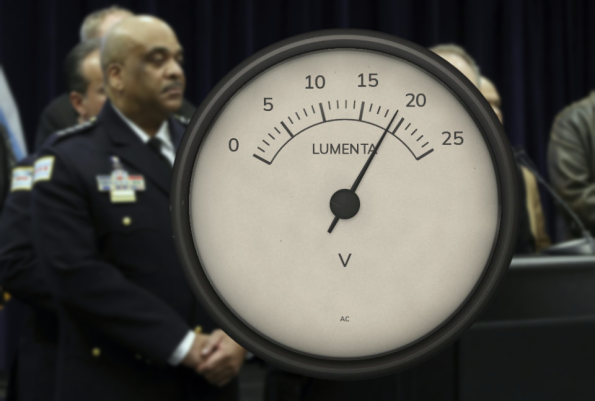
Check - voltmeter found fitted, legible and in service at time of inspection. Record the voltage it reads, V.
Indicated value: 19 V
